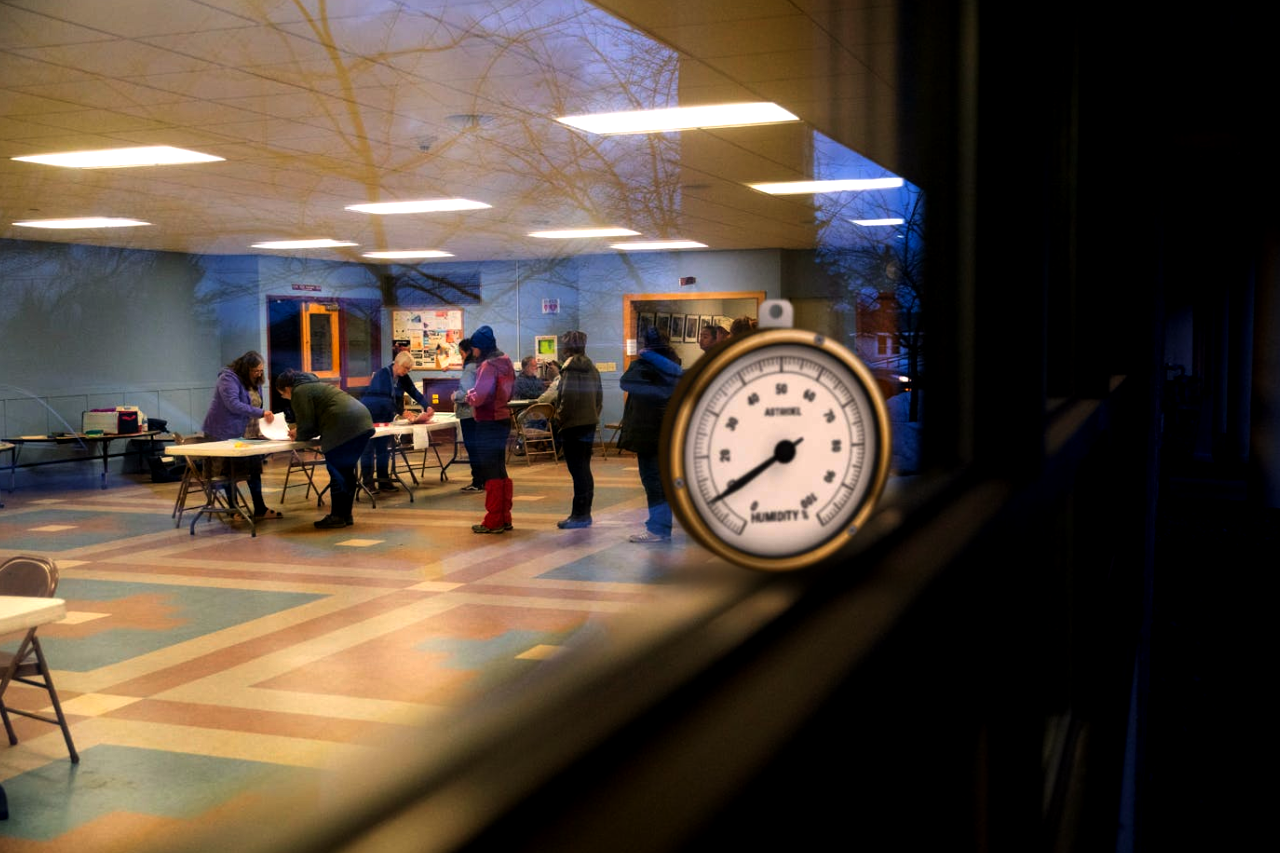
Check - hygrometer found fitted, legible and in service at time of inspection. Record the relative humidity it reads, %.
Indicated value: 10 %
